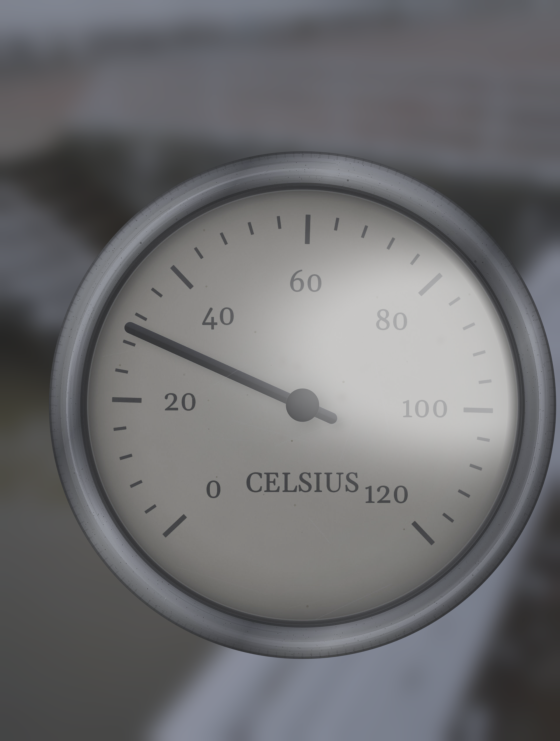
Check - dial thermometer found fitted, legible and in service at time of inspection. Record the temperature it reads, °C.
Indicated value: 30 °C
